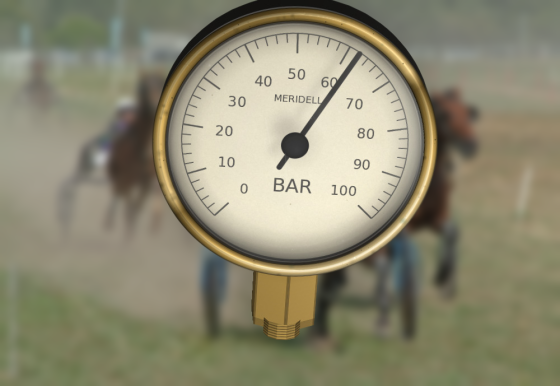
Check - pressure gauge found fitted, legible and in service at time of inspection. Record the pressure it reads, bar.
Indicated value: 62 bar
